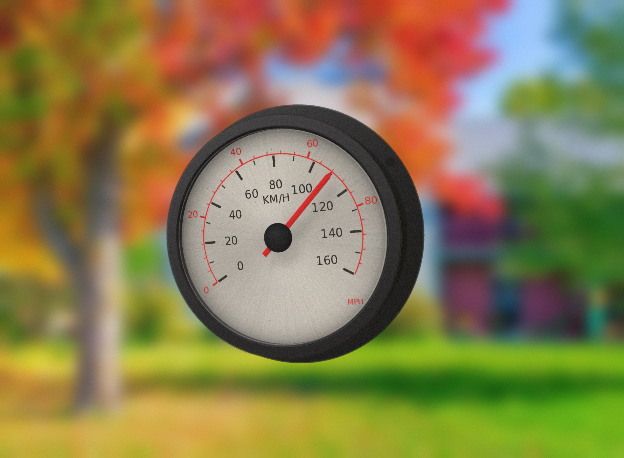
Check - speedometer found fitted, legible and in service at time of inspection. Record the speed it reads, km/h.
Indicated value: 110 km/h
